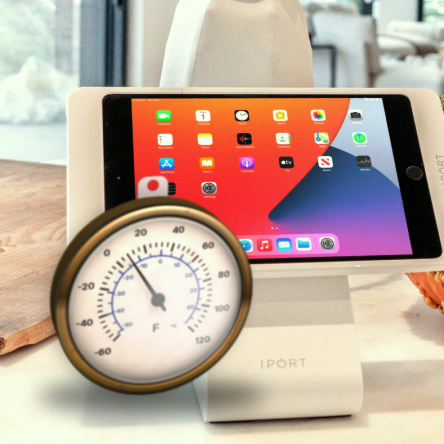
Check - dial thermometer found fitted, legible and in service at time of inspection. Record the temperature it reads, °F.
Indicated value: 8 °F
